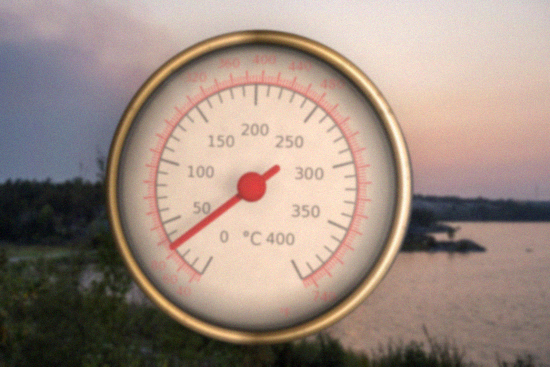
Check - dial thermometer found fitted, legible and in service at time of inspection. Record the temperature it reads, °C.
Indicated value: 30 °C
